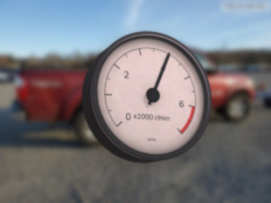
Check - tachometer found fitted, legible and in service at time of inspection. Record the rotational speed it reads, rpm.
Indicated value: 4000 rpm
